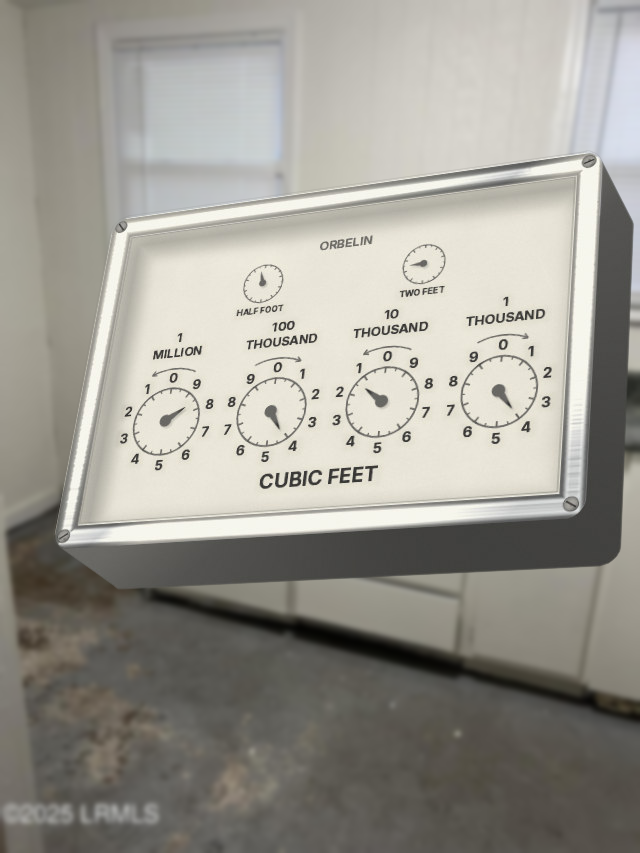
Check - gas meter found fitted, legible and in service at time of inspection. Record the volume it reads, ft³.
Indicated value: 841400 ft³
